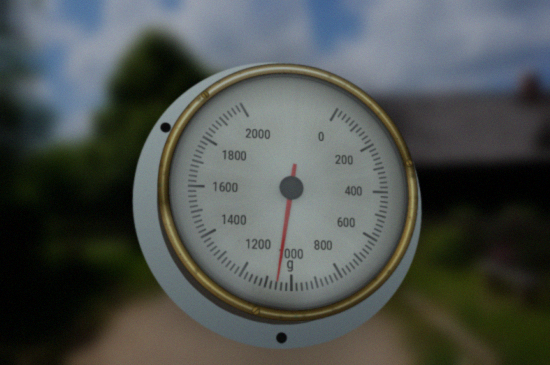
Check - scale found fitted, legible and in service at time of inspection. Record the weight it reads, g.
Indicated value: 1060 g
